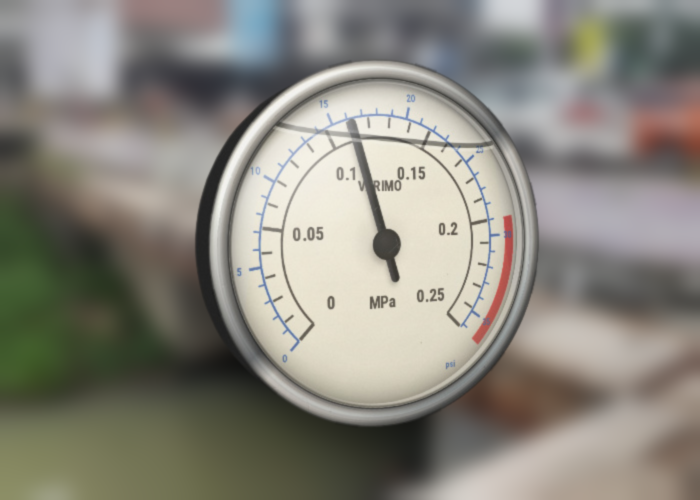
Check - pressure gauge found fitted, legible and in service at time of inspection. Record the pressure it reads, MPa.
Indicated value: 0.11 MPa
